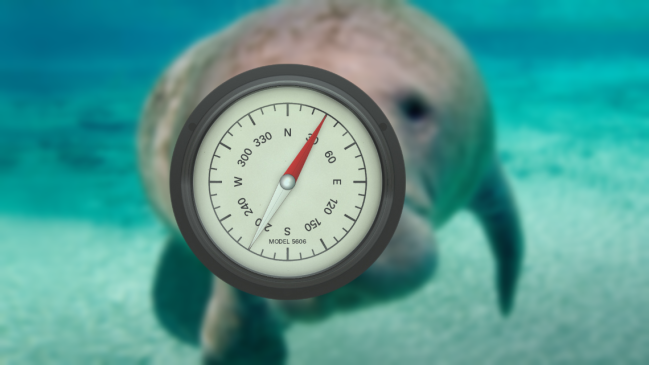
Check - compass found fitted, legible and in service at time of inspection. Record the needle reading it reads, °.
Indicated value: 30 °
